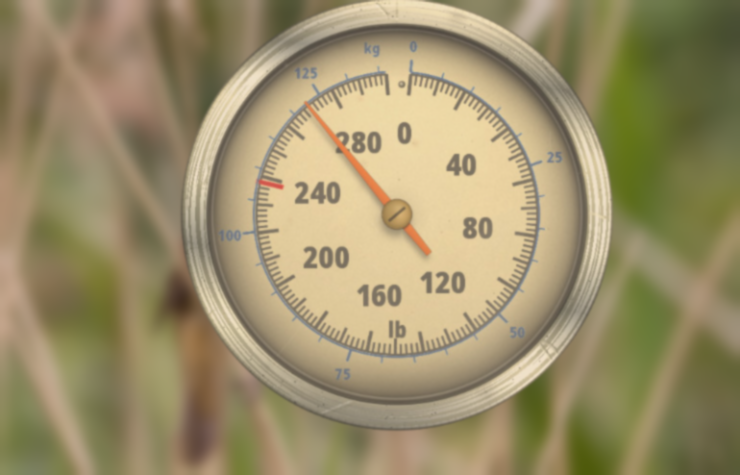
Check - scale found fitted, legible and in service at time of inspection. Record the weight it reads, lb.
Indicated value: 270 lb
